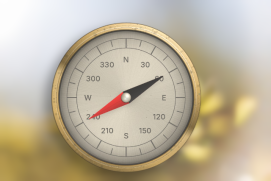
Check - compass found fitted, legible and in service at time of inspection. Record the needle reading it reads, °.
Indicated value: 240 °
